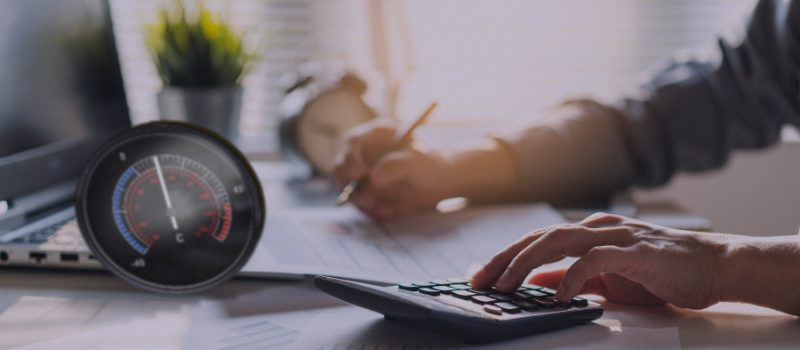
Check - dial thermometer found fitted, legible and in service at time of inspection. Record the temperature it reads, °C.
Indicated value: 10 °C
